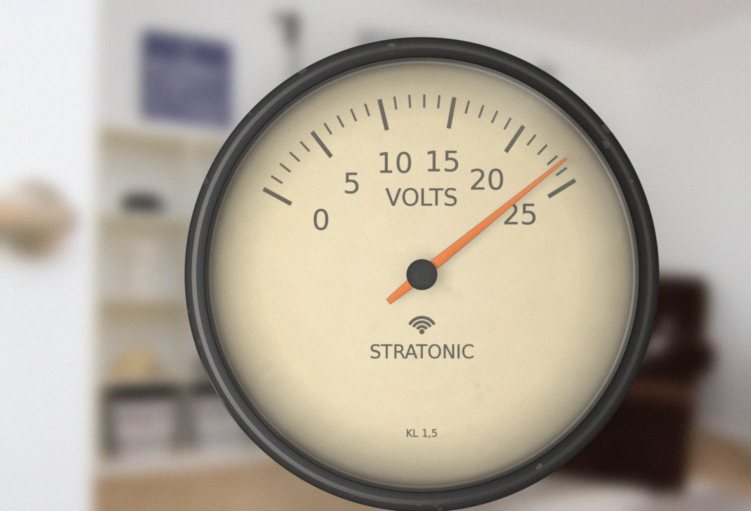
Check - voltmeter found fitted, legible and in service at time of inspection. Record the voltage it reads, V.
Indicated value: 23.5 V
